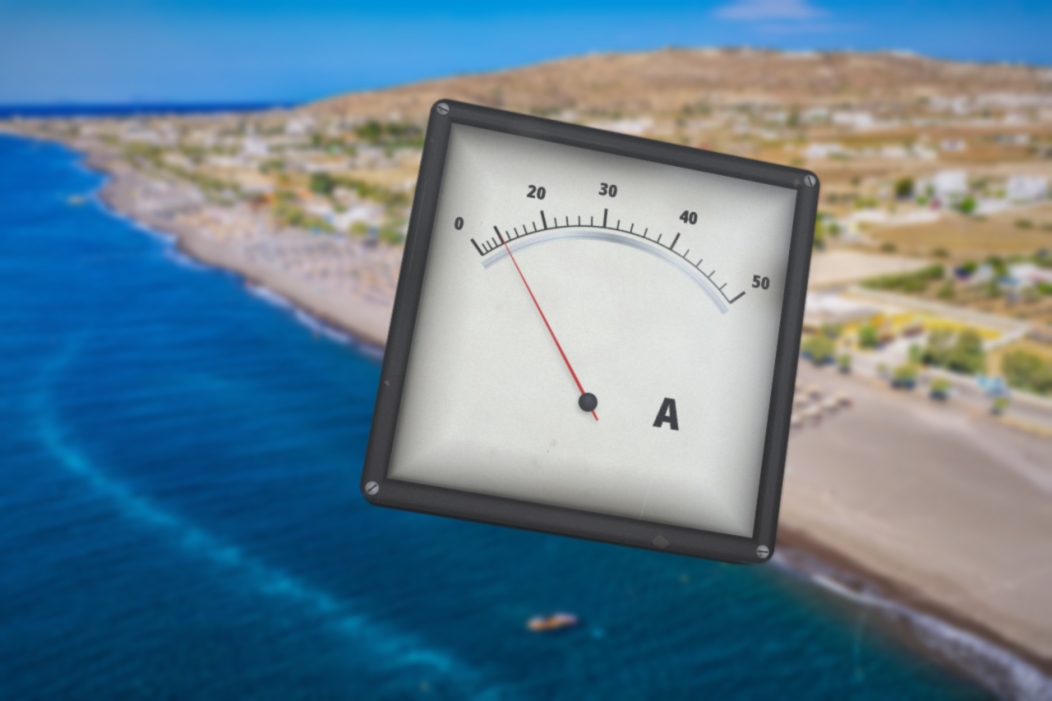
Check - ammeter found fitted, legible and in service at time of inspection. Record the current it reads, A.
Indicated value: 10 A
